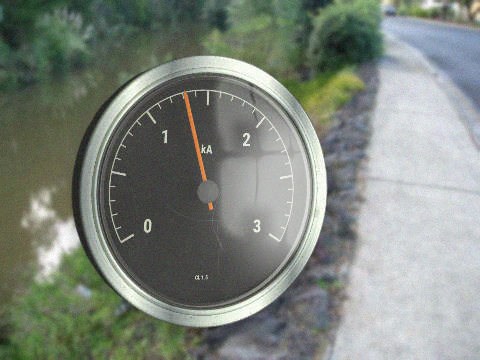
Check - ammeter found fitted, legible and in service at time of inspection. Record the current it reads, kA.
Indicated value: 1.3 kA
